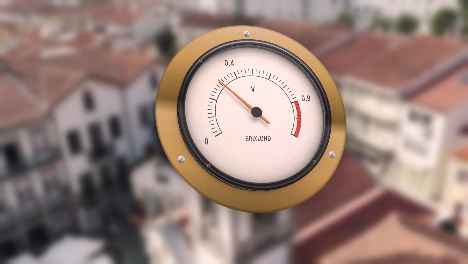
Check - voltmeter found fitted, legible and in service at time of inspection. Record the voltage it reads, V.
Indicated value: 0.3 V
